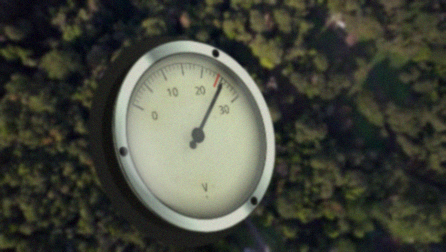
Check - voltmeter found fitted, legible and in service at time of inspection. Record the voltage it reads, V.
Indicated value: 25 V
